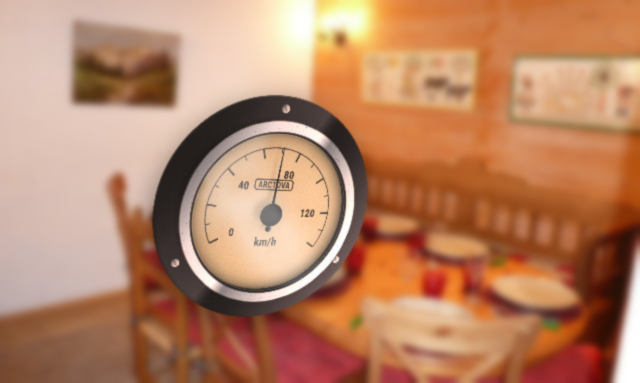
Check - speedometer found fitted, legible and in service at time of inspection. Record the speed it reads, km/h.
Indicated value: 70 km/h
